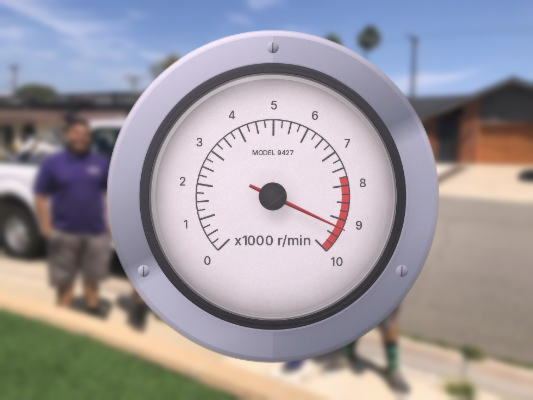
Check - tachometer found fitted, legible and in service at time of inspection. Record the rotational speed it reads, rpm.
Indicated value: 9250 rpm
